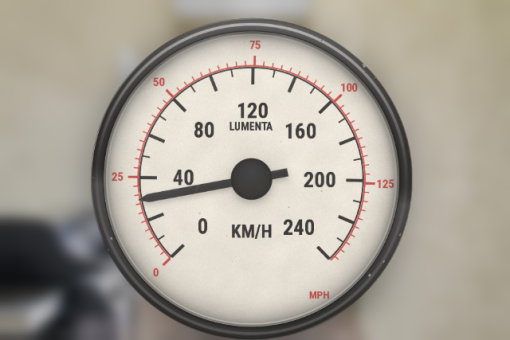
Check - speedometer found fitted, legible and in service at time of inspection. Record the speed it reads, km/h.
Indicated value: 30 km/h
